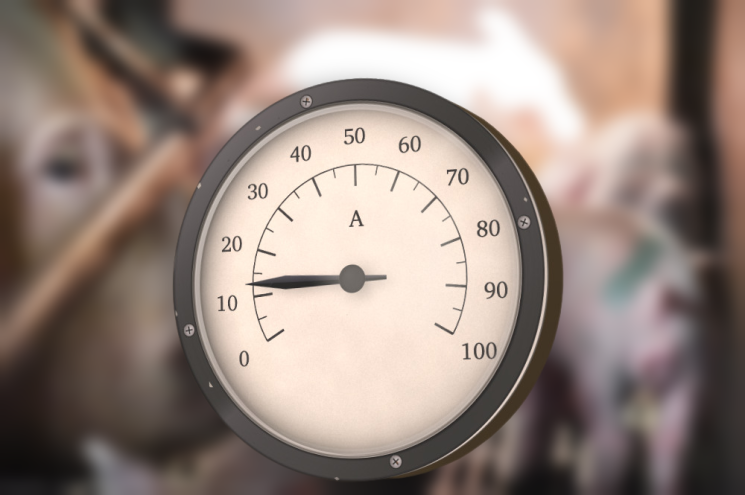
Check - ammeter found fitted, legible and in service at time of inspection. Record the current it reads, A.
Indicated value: 12.5 A
